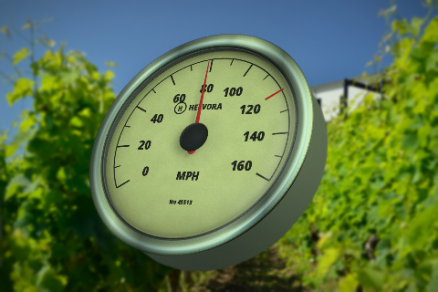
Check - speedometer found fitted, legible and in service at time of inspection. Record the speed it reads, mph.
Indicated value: 80 mph
